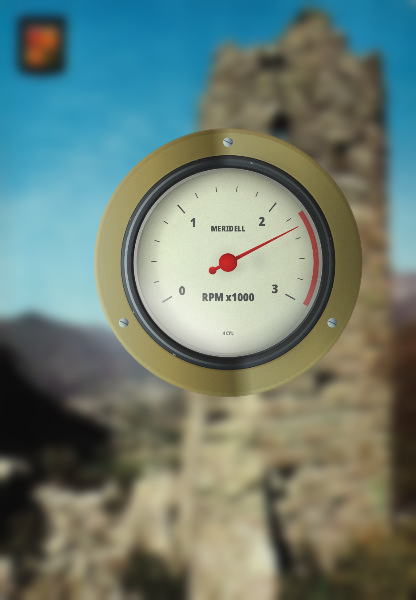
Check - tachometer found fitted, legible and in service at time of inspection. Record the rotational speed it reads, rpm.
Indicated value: 2300 rpm
